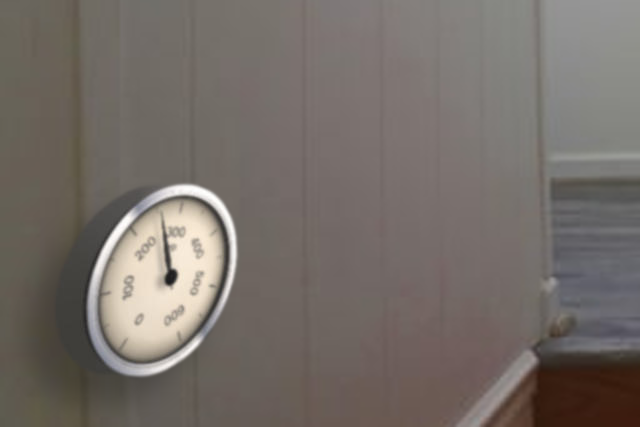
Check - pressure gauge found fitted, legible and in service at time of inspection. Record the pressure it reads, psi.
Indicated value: 250 psi
